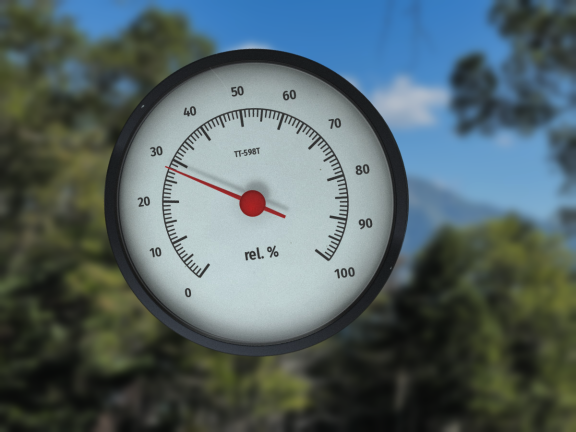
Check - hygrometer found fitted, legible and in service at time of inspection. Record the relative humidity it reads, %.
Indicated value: 28 %
